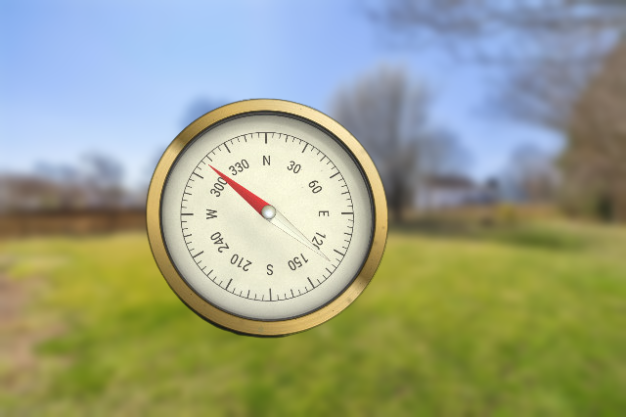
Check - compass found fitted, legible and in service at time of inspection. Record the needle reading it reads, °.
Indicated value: 310 °
